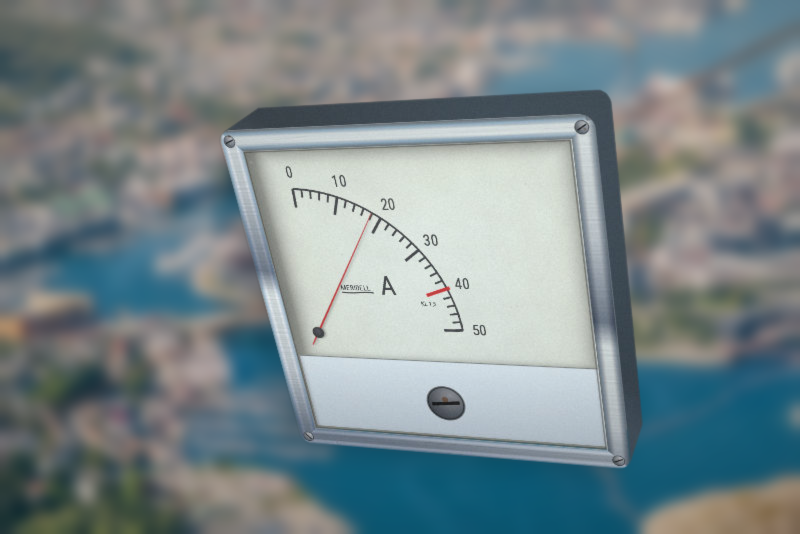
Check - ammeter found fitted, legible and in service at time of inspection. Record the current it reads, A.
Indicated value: 18 A
